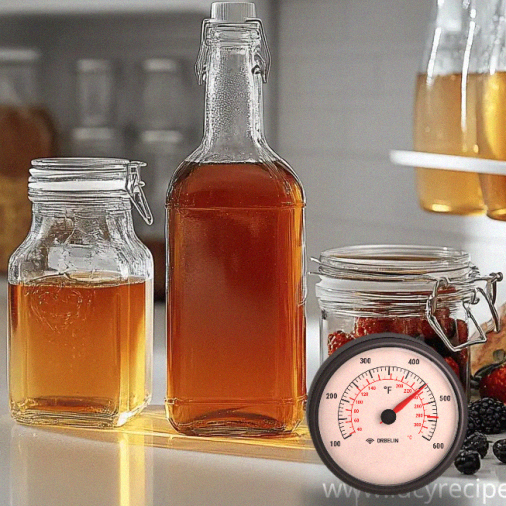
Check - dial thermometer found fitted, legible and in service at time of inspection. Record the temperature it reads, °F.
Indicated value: 450 °F
